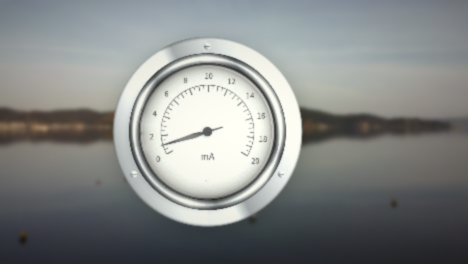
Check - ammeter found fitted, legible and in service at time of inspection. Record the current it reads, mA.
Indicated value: 1 mA
